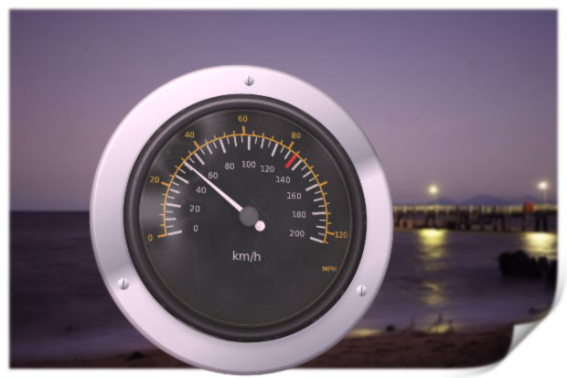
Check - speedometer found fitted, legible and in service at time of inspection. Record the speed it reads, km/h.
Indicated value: 50 km/h
